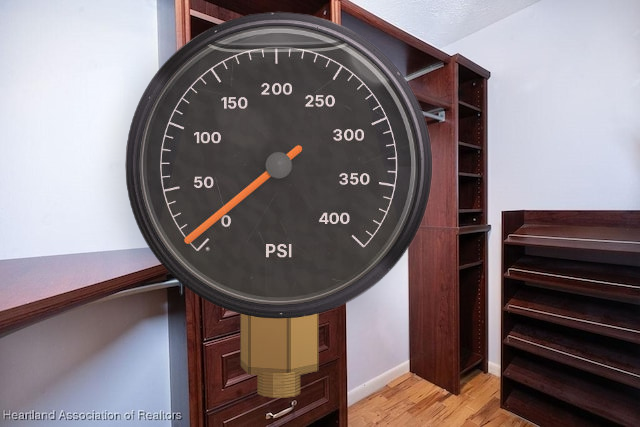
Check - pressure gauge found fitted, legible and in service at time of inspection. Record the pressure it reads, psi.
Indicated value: 10 psi
